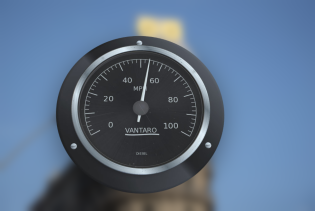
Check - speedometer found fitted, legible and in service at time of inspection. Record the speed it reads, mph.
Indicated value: 54 mph
